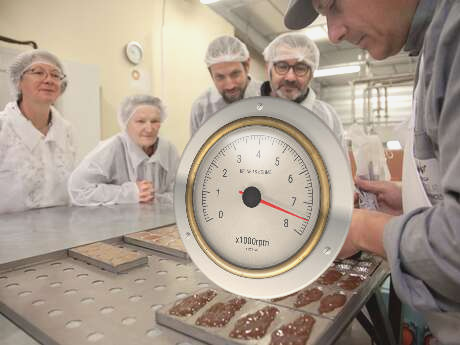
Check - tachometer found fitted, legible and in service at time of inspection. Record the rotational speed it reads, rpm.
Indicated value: 7500 rpm
